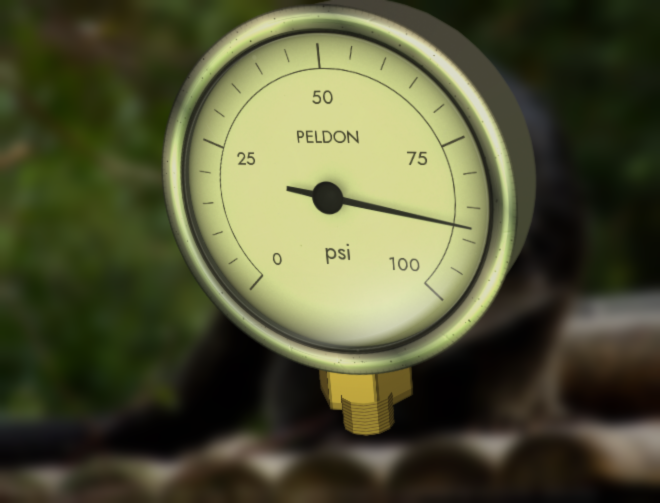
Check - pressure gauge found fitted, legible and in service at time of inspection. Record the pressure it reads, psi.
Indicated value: 87.5 psi
